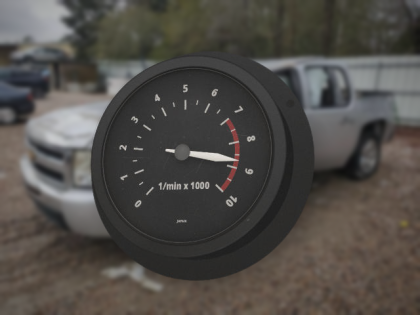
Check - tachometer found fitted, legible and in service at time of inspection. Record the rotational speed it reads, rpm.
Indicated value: 8750 rpm
